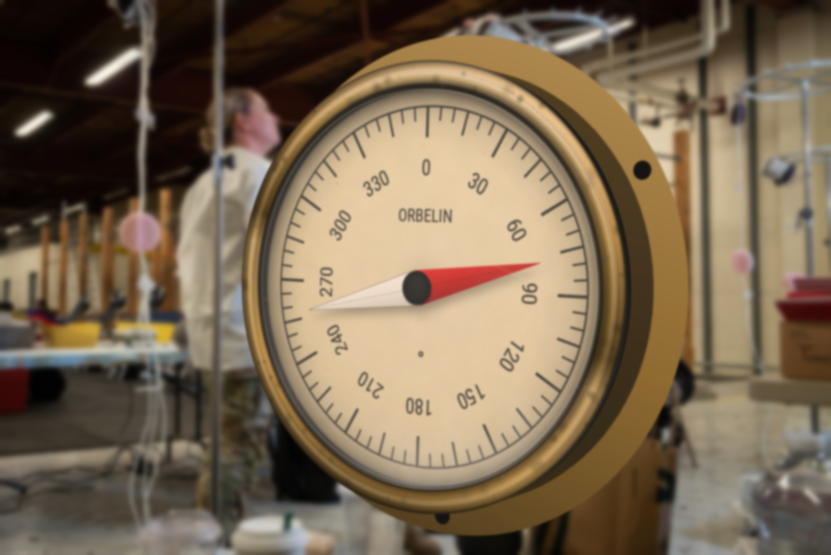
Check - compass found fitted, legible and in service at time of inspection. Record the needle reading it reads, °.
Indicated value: 77.5 °
